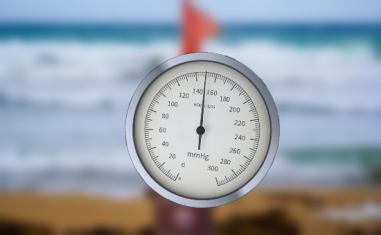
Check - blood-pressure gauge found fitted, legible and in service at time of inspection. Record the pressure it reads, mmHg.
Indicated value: 150 mmHg
